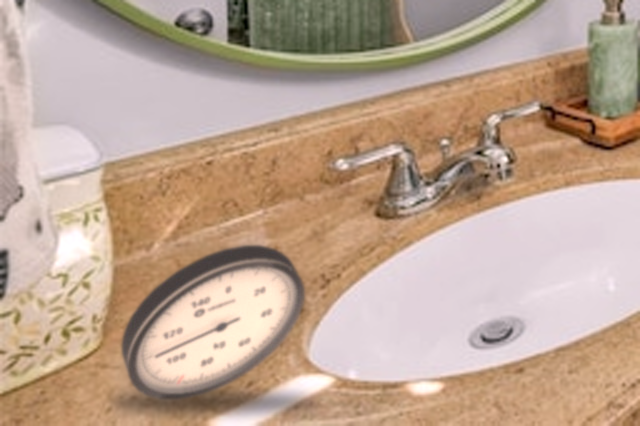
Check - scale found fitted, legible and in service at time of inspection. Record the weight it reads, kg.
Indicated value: 110 kg
